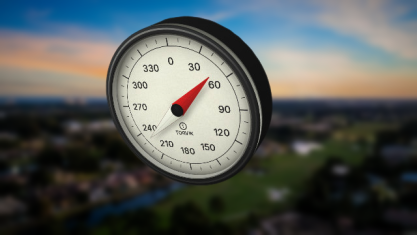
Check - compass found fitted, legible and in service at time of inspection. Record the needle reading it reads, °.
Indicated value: 50 °
